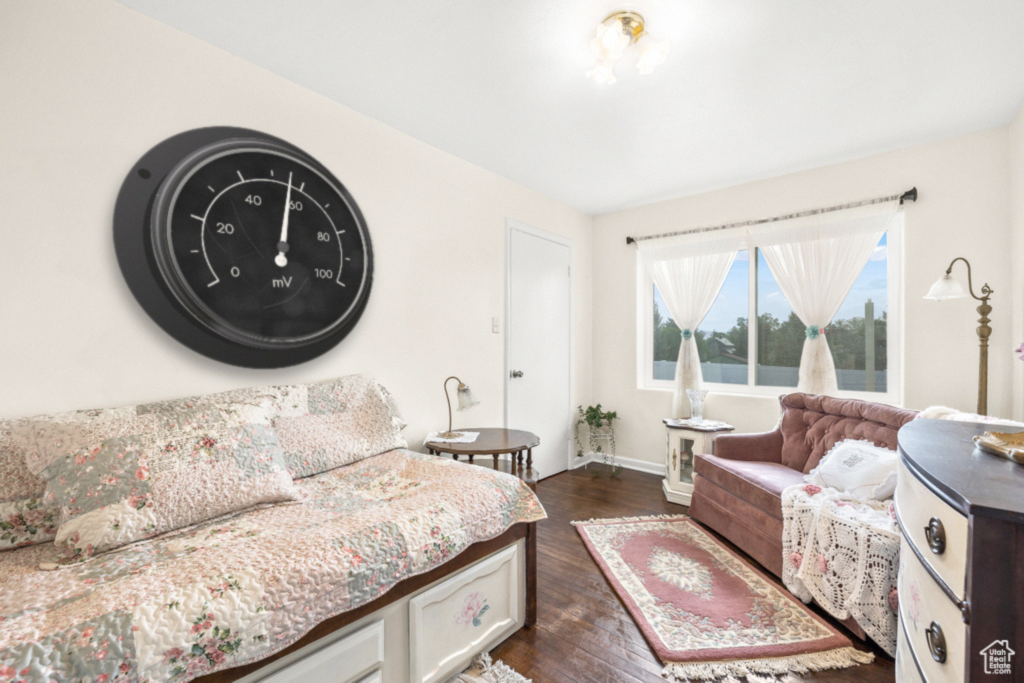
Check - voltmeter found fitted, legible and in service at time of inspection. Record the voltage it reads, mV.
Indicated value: 55 mV
